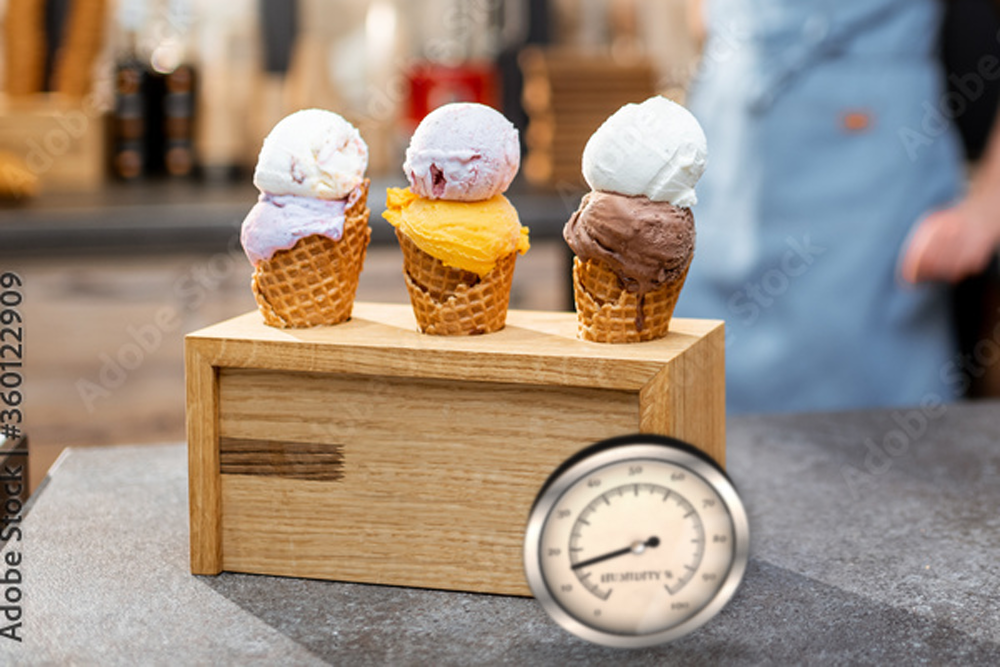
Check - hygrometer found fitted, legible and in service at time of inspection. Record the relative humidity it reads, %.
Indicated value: 15 %
